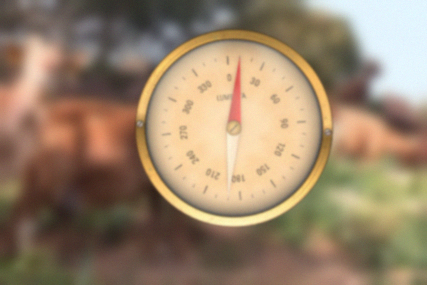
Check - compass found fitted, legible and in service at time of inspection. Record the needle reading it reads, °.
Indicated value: 10 °
